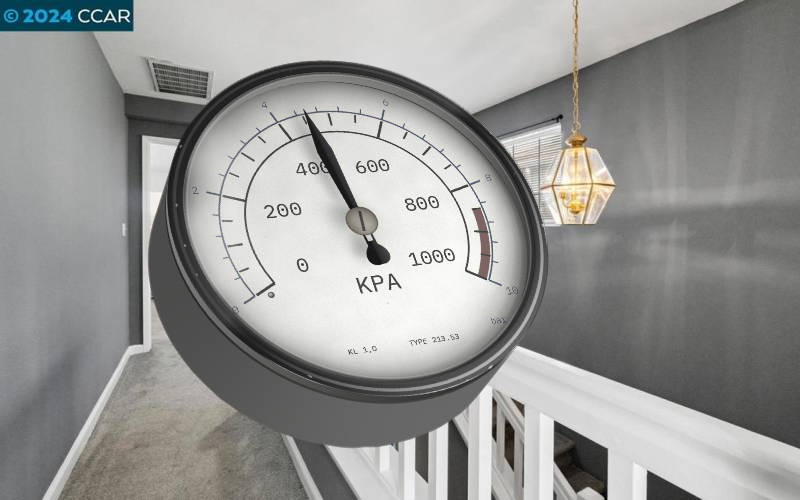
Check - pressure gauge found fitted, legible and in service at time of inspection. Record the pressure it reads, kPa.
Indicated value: 450 kPa
